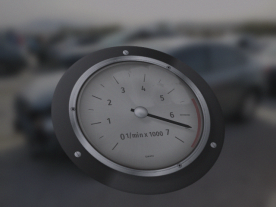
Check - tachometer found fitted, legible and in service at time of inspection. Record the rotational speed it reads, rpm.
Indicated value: 6500 rpm
